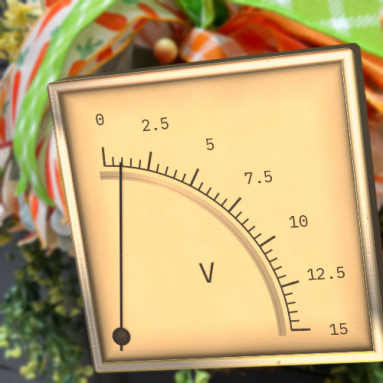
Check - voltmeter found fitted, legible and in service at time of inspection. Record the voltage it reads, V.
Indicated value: 1 V
